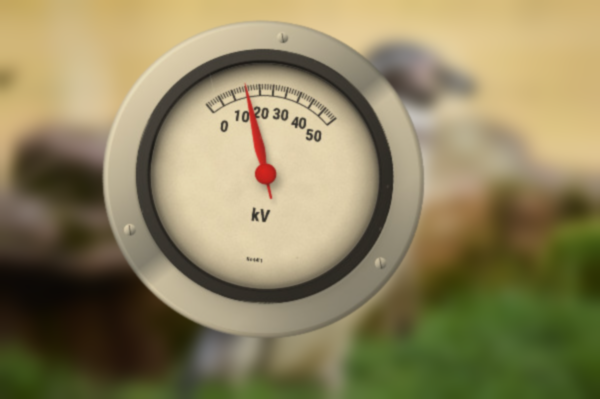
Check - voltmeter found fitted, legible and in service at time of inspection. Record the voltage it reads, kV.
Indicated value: 15 kV
